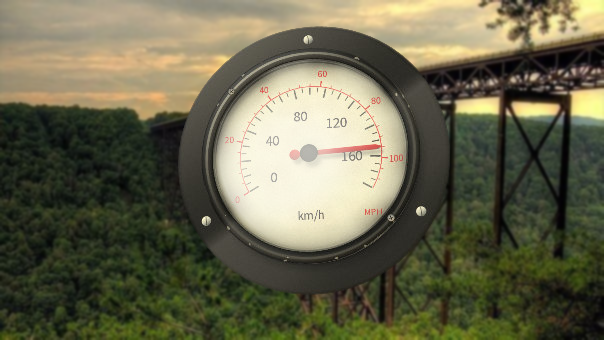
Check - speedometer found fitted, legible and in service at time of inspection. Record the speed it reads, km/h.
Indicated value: 155 km/h
